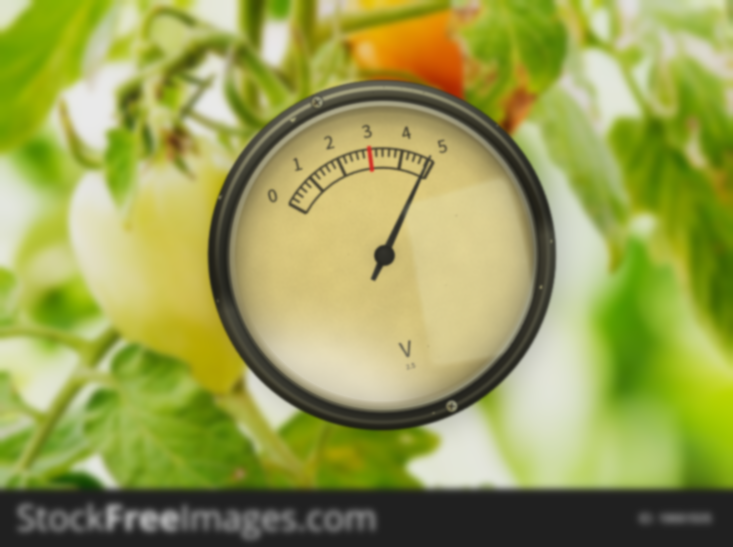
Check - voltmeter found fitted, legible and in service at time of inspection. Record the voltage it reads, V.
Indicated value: 4.8 V
